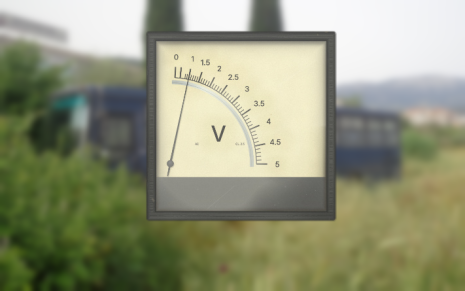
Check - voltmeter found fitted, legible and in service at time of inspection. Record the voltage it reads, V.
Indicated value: 1 V
